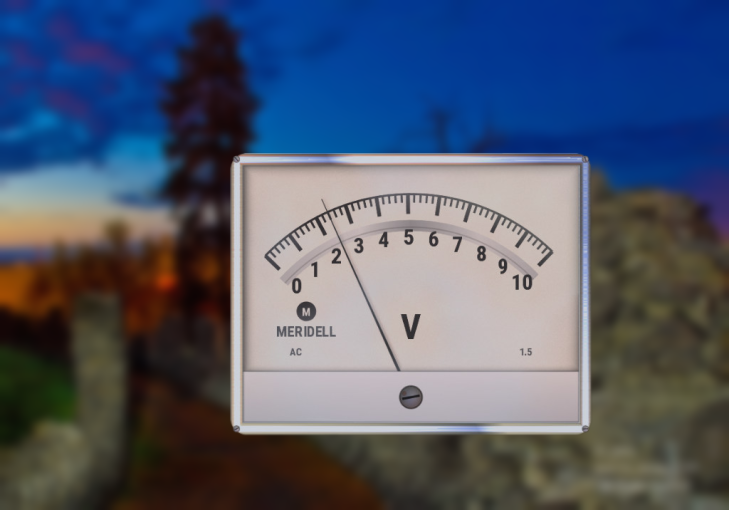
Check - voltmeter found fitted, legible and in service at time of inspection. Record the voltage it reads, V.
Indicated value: 2.4 V
